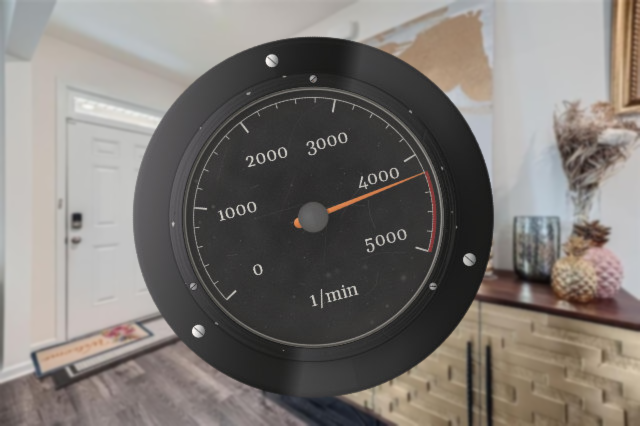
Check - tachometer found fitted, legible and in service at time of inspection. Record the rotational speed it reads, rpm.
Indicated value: 4200 rpm
